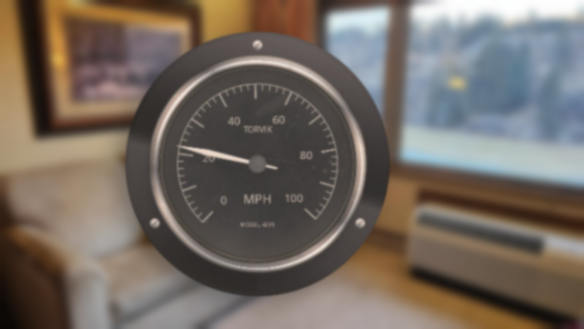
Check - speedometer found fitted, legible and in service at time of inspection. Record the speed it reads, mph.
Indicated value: 22 mph
